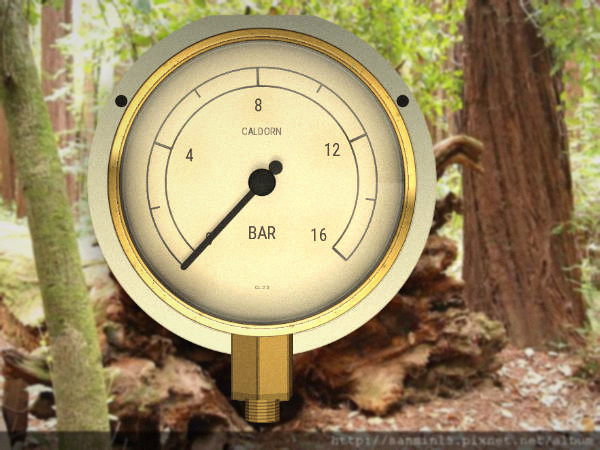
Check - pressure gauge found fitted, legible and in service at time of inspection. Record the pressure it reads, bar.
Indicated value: 0 bar
